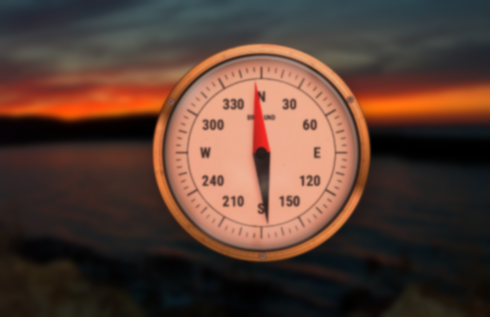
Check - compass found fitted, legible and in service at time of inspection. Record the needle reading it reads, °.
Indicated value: 355 °
